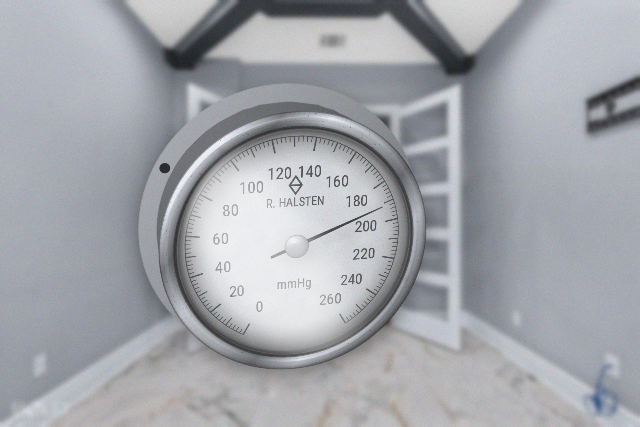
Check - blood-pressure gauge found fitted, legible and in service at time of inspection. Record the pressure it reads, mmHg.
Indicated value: 190 mmHg
